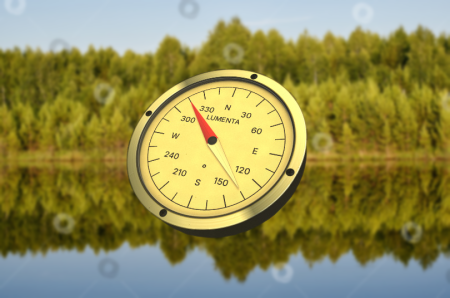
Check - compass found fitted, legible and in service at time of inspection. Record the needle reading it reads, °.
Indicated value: 315 °
